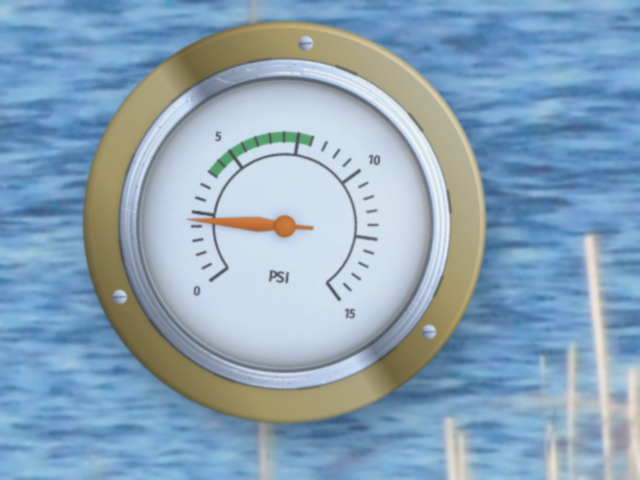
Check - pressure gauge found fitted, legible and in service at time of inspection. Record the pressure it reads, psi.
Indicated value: 2.25 psi
